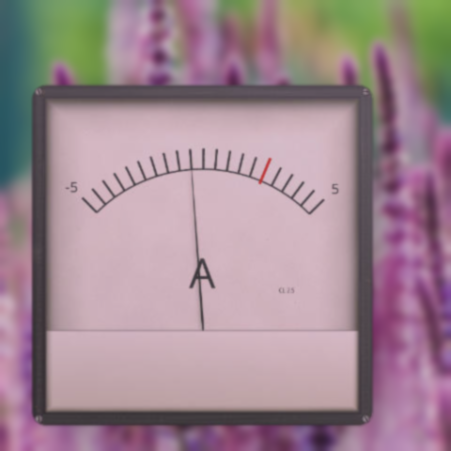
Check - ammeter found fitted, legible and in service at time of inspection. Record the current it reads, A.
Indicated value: -0.5 A
